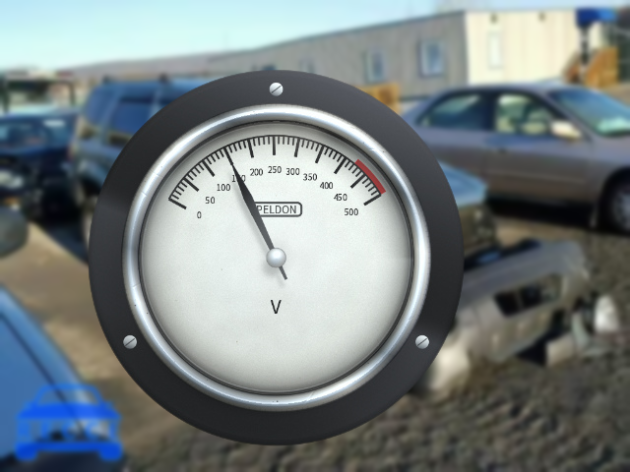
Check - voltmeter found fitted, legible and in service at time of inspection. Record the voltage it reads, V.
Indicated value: 150 V
